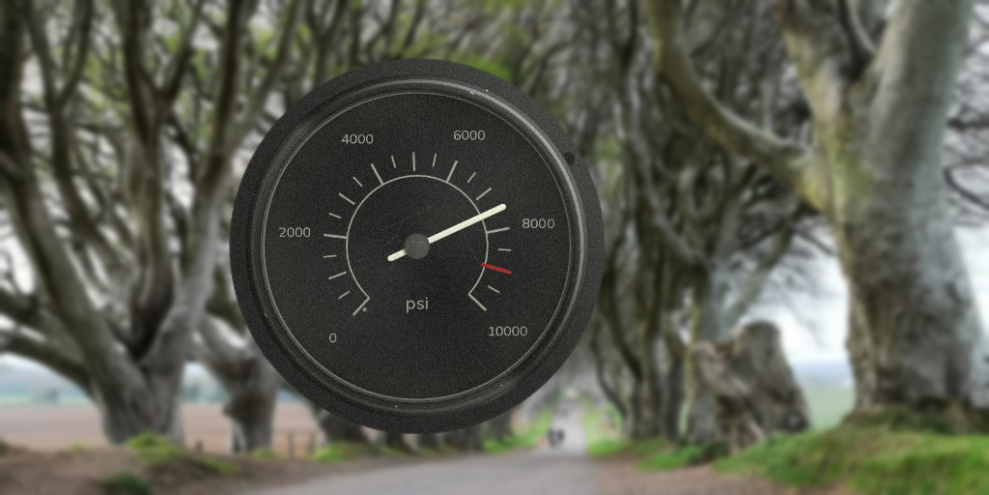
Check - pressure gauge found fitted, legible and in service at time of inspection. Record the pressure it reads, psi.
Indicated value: 7500 psi
